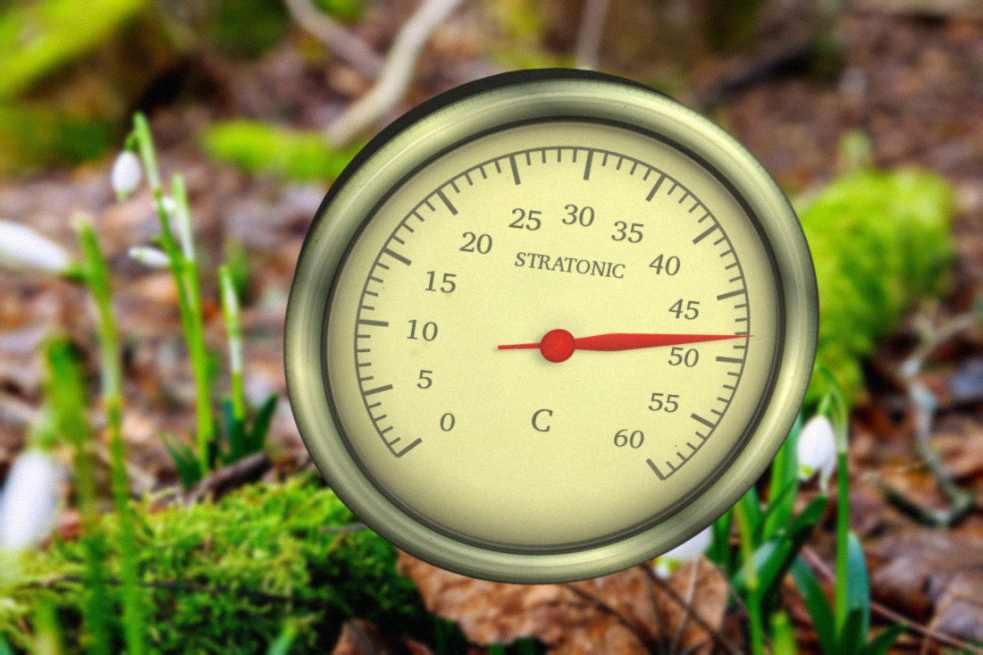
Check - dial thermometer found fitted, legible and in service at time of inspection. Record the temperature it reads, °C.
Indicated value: 48 °C
